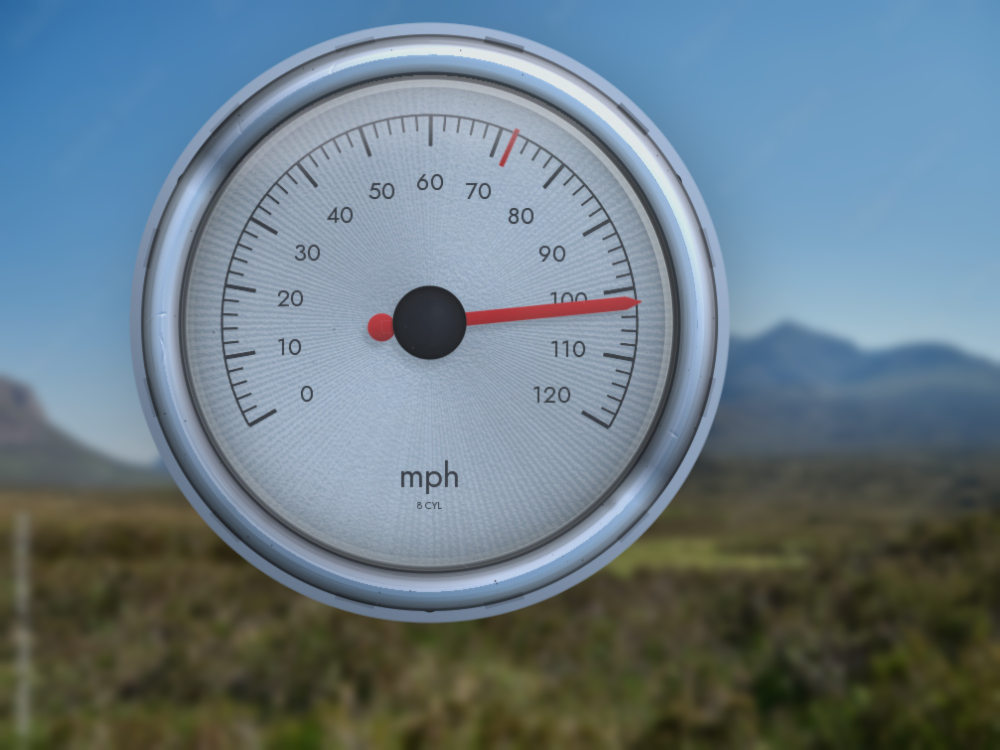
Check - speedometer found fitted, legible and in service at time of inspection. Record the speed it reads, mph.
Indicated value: 102 mph
